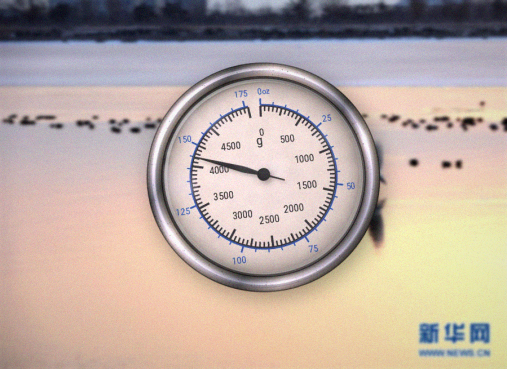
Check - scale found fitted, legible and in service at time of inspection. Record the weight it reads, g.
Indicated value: 4100 g
